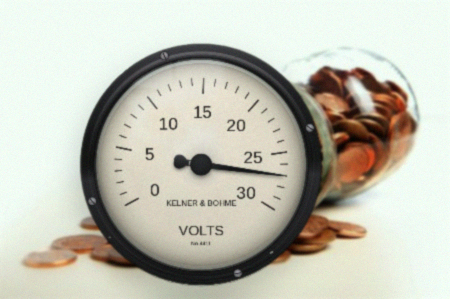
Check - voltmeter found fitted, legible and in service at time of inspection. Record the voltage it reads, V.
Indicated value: 27 V
